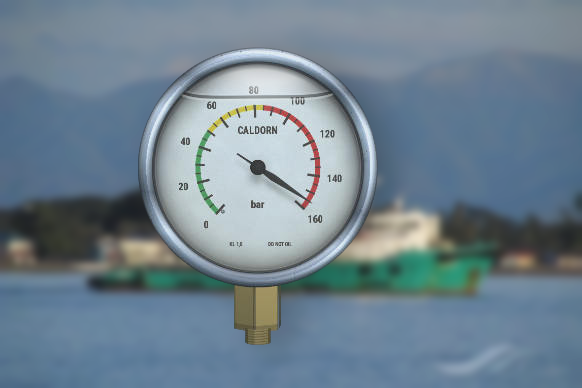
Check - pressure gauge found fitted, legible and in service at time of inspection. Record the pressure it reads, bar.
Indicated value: 155 bar
